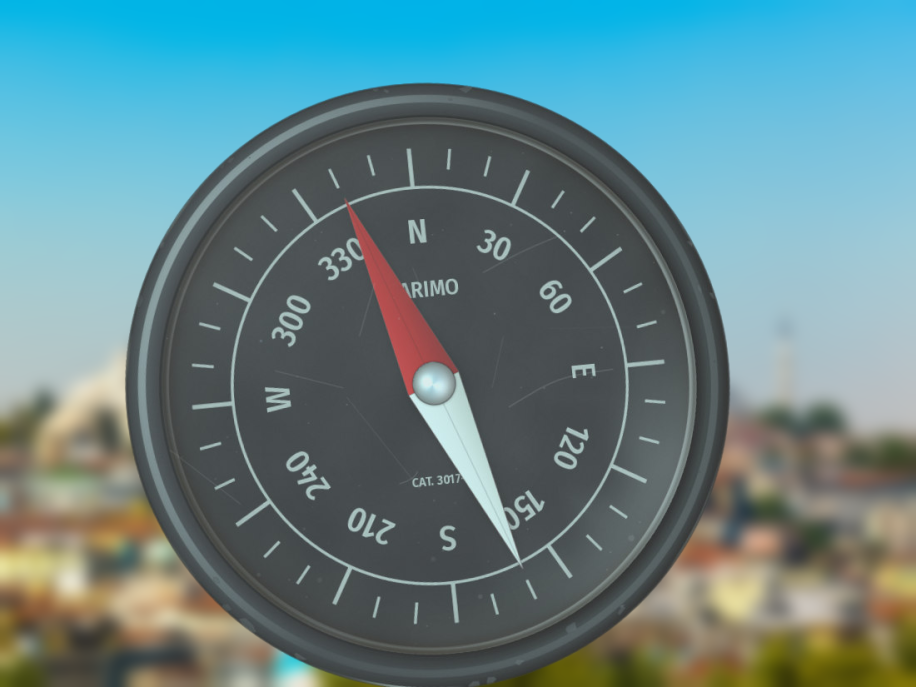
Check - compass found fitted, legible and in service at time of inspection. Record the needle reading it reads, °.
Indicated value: 340 °
